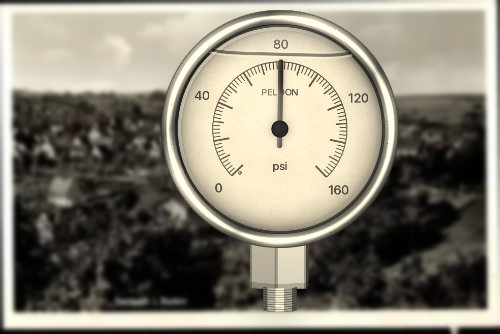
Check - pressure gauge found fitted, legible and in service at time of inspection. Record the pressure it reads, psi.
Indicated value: 80 psi
